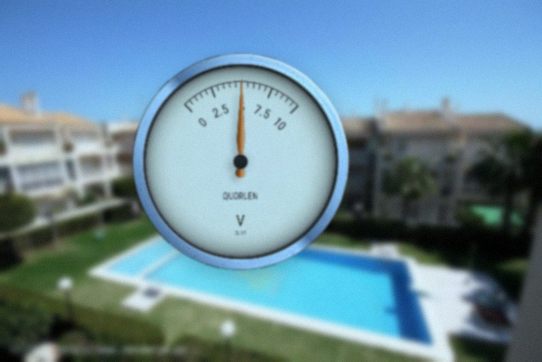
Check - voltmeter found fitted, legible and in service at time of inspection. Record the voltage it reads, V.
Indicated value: 5 V
